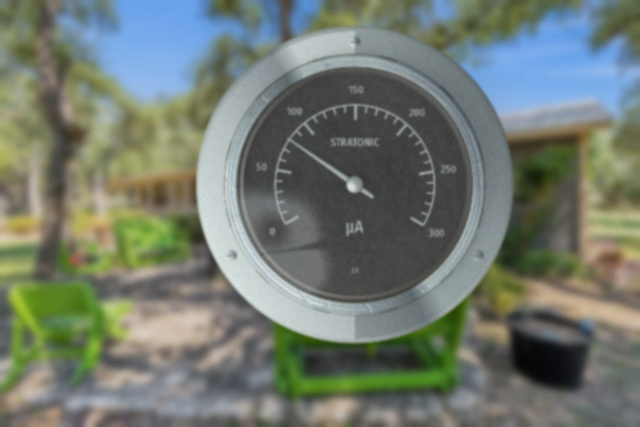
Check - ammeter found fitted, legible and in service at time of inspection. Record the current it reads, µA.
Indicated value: 80 µA
